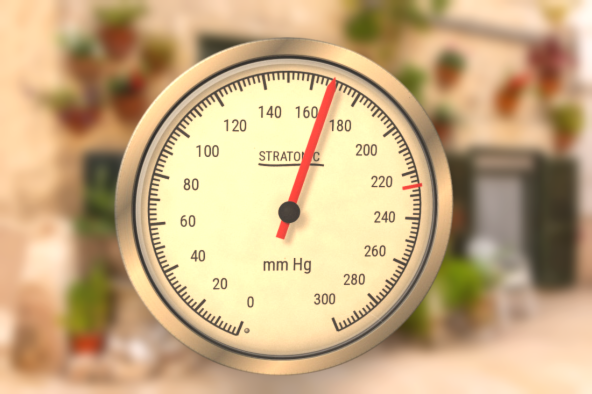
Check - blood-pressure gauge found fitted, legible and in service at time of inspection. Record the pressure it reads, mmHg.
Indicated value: 168 mmHg
